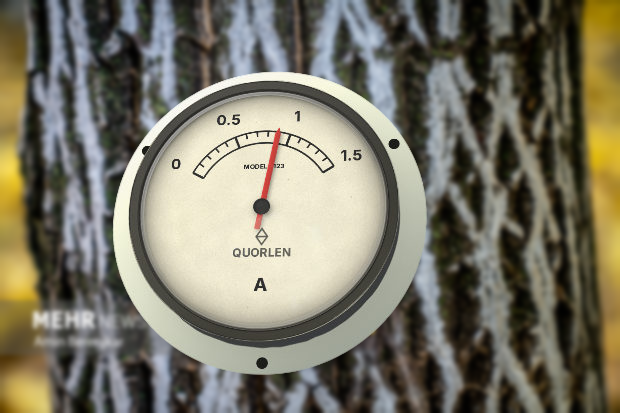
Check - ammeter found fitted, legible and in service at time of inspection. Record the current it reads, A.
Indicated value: 0.9 A
